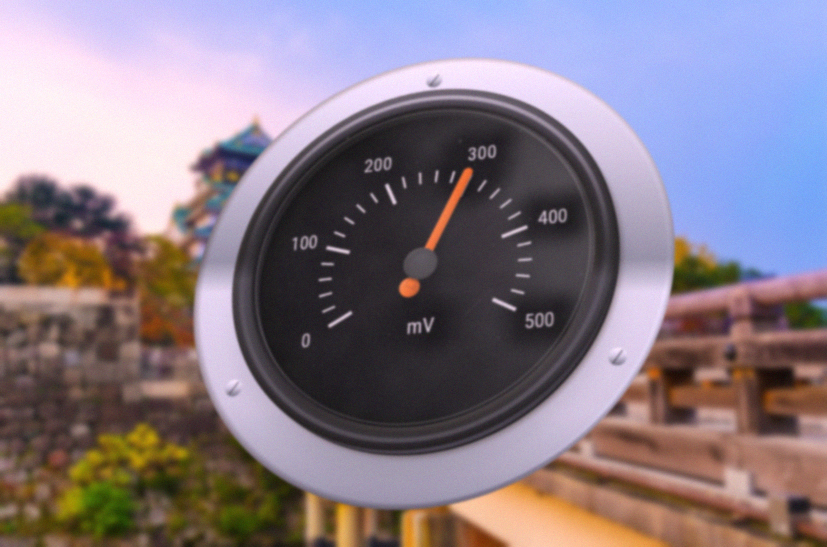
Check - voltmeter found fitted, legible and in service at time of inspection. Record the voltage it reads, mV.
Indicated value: 300 mV
